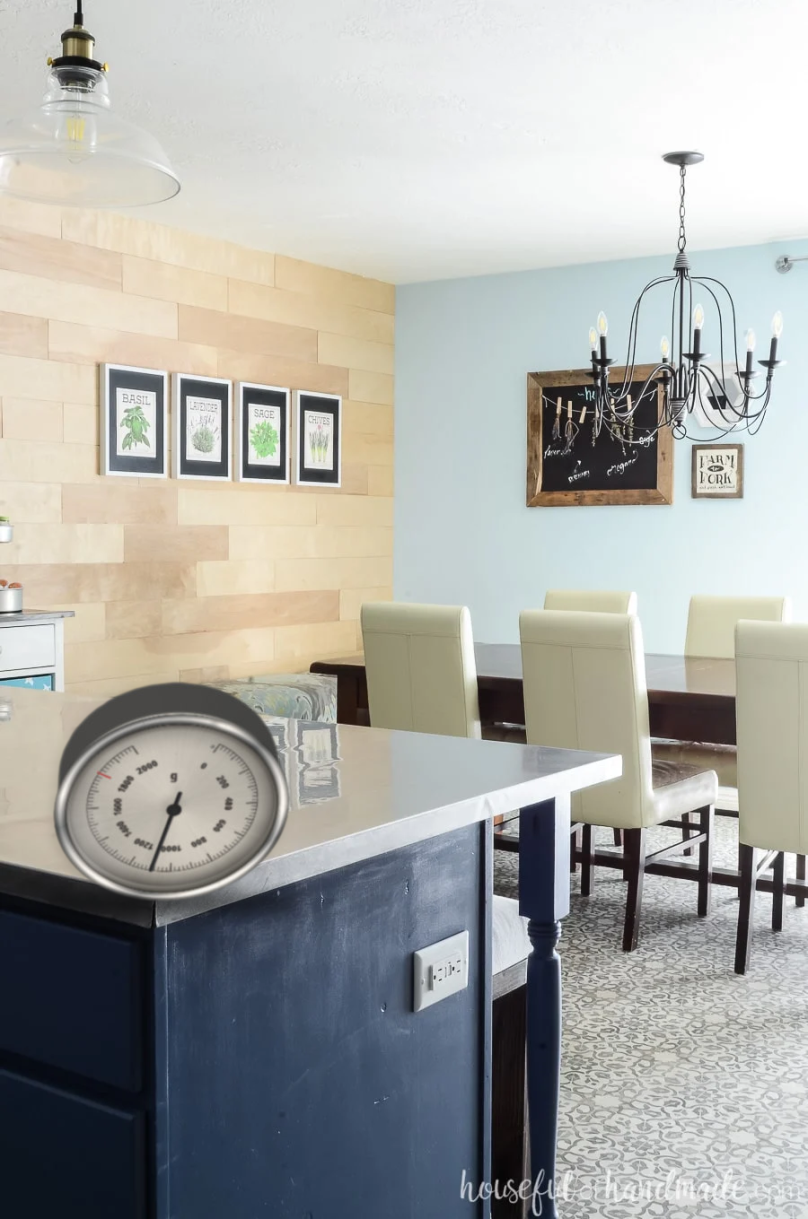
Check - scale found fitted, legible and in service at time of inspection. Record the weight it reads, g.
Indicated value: 1100 g
